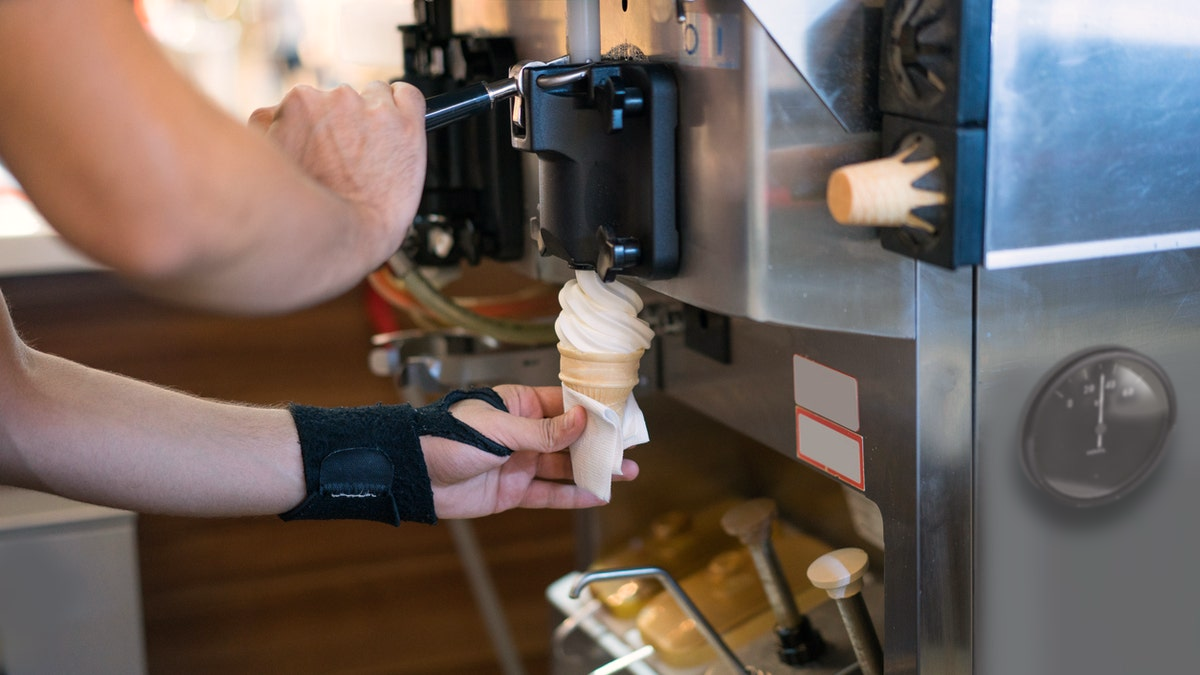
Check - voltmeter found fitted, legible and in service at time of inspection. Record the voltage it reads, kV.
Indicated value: 30 kV
